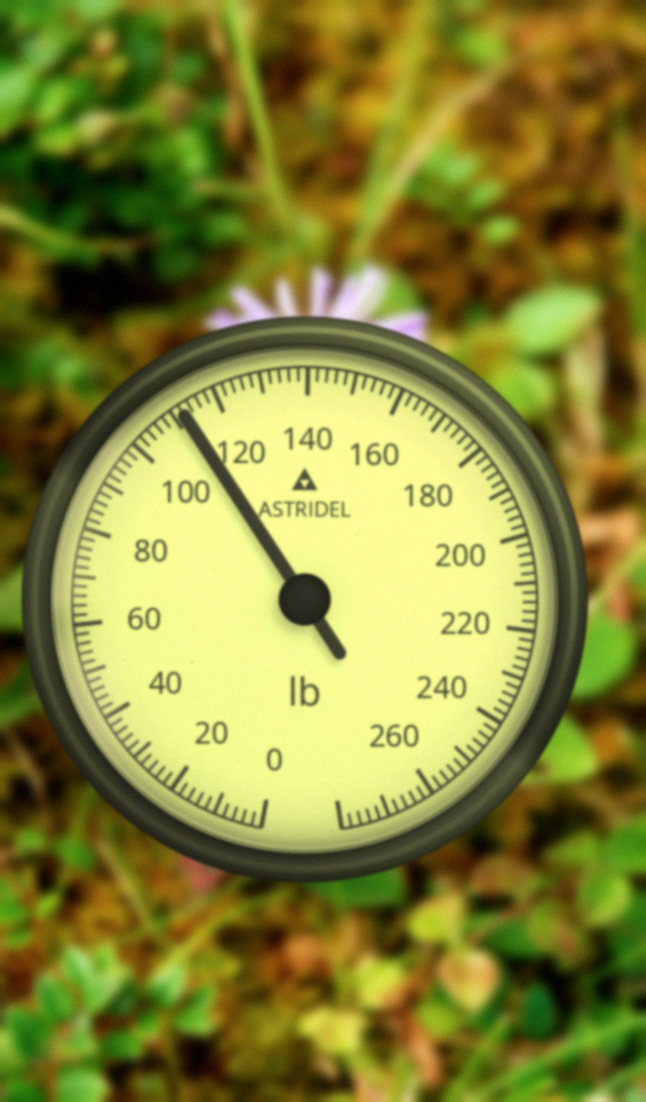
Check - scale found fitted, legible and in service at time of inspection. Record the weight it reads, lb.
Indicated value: 112 lb
